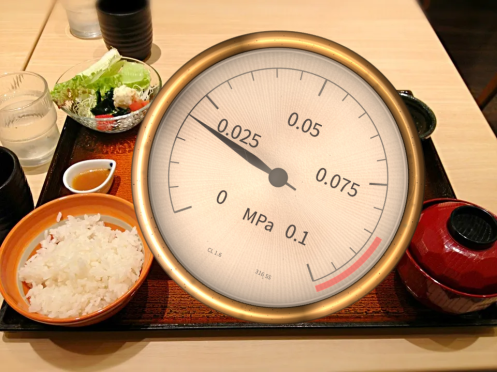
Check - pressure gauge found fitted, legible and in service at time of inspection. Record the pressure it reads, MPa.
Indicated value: 0.02 MPa
